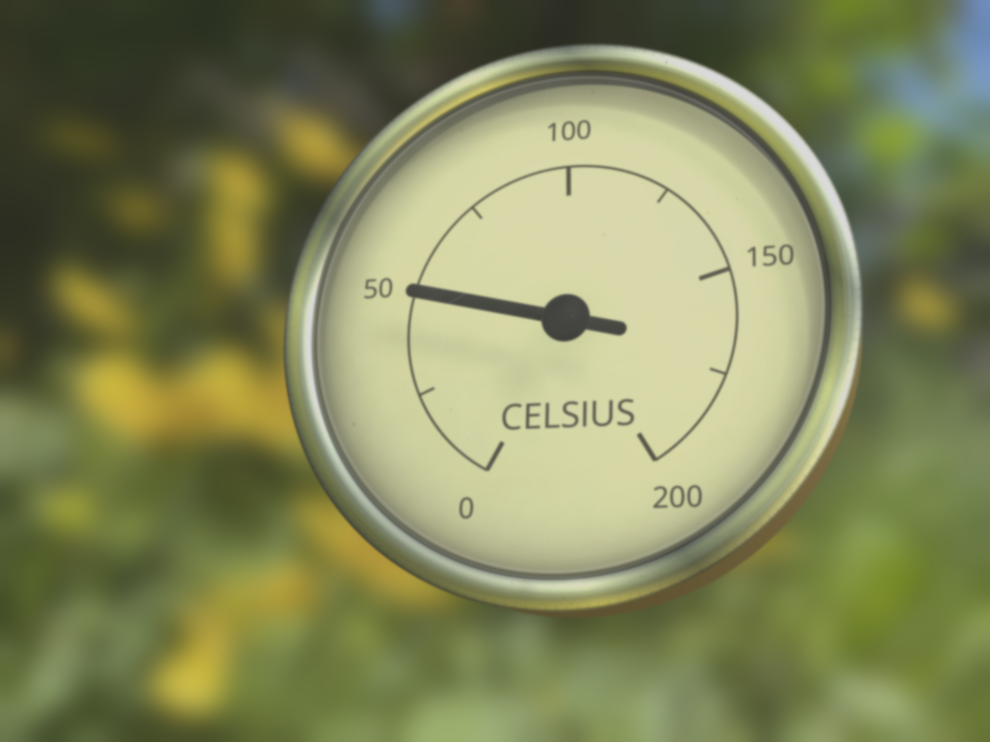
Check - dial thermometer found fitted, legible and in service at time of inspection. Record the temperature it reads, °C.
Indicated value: 50 °C
